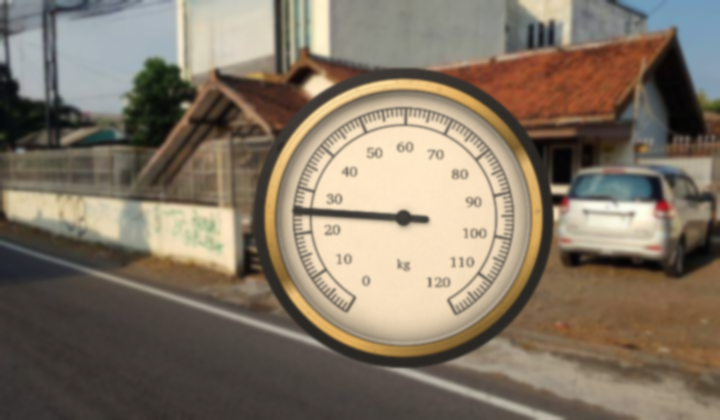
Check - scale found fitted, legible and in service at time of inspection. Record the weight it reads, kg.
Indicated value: 25 kg
